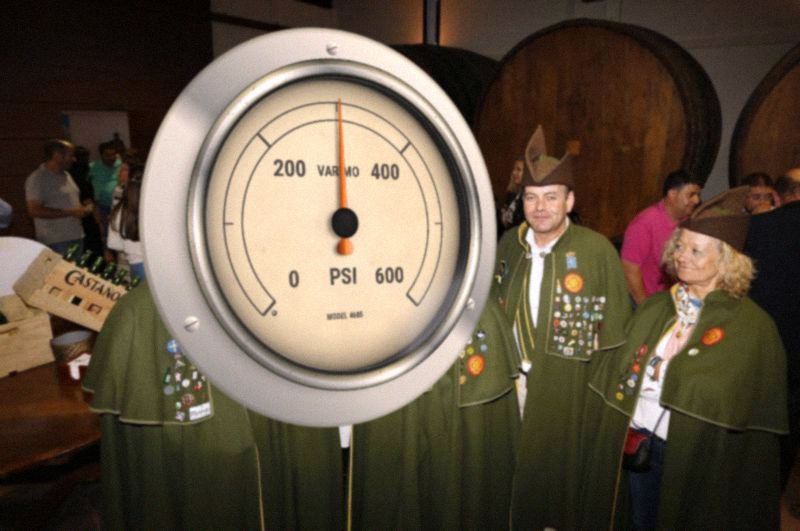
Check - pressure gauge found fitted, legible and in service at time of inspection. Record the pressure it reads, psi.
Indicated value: 300 psi
